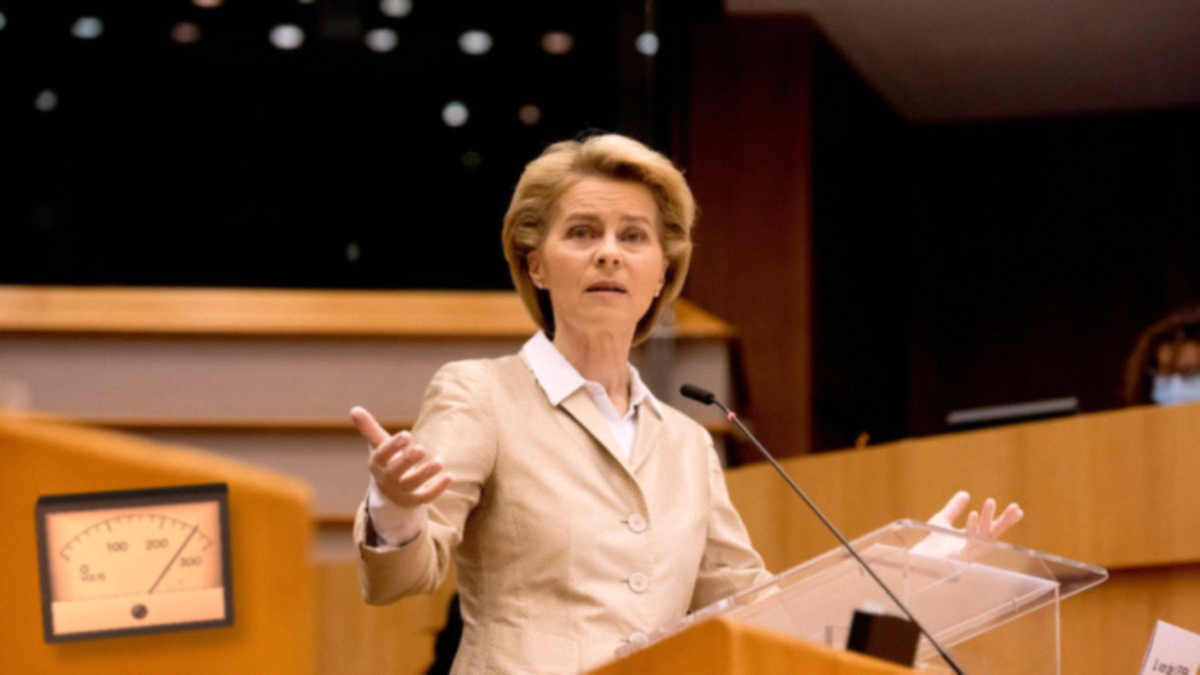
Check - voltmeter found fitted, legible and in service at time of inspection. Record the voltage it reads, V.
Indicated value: 260 V
